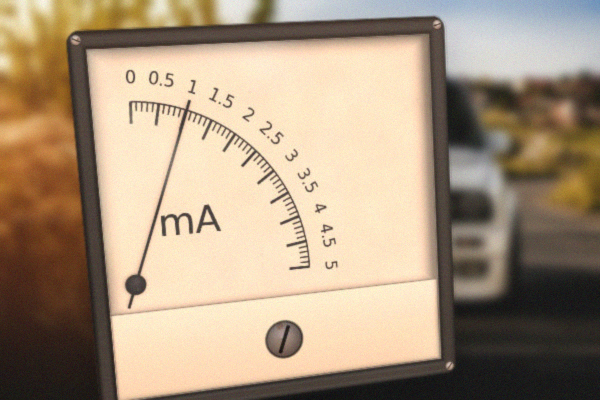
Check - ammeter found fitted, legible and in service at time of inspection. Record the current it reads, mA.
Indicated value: 1 mA
